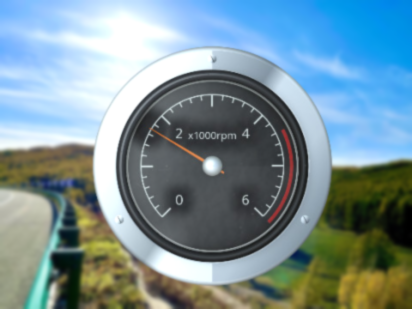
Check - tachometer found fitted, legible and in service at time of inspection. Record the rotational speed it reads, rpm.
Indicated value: 1700 rpm
